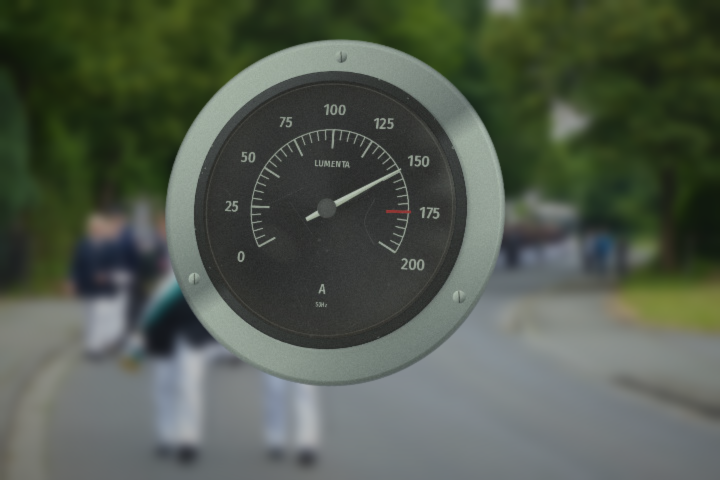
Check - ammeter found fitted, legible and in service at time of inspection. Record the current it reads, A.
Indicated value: 150 A
